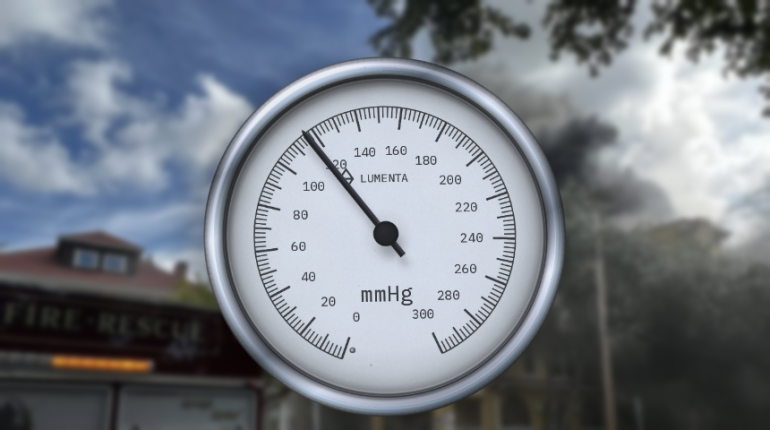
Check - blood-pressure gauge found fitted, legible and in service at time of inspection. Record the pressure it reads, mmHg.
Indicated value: 116 mmHg
